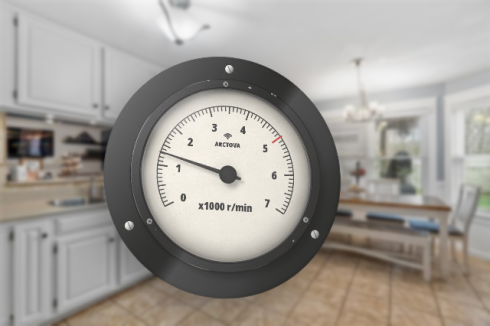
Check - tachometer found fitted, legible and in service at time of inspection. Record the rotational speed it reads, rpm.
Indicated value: 1300 rpm
